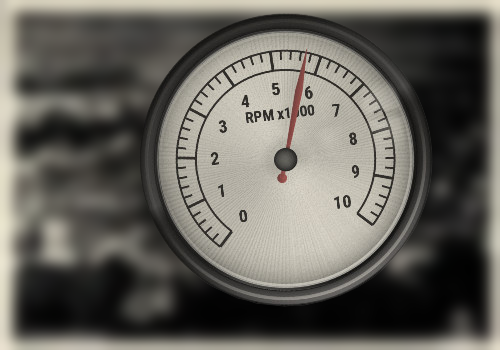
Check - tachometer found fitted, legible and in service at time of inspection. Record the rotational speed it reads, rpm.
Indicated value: 5700 rpm
